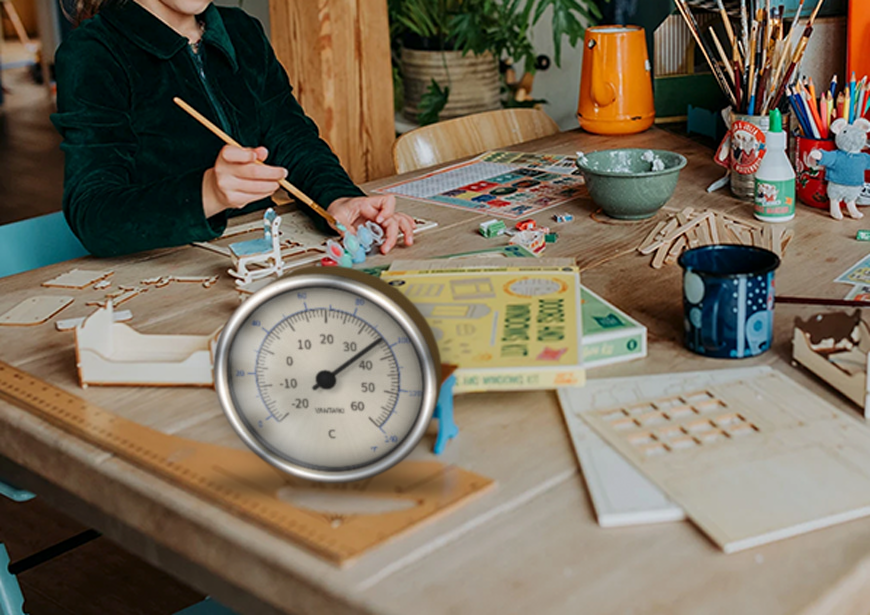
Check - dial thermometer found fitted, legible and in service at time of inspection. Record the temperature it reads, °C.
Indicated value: 35 °C
